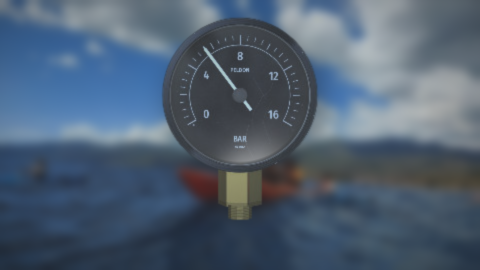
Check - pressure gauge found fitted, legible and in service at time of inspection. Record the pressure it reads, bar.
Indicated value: 5.5 bar
